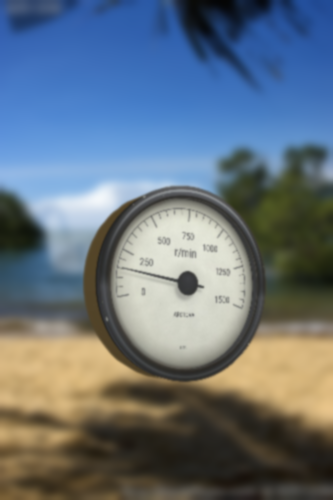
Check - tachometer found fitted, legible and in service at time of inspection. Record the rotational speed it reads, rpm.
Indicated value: 150 rpm
